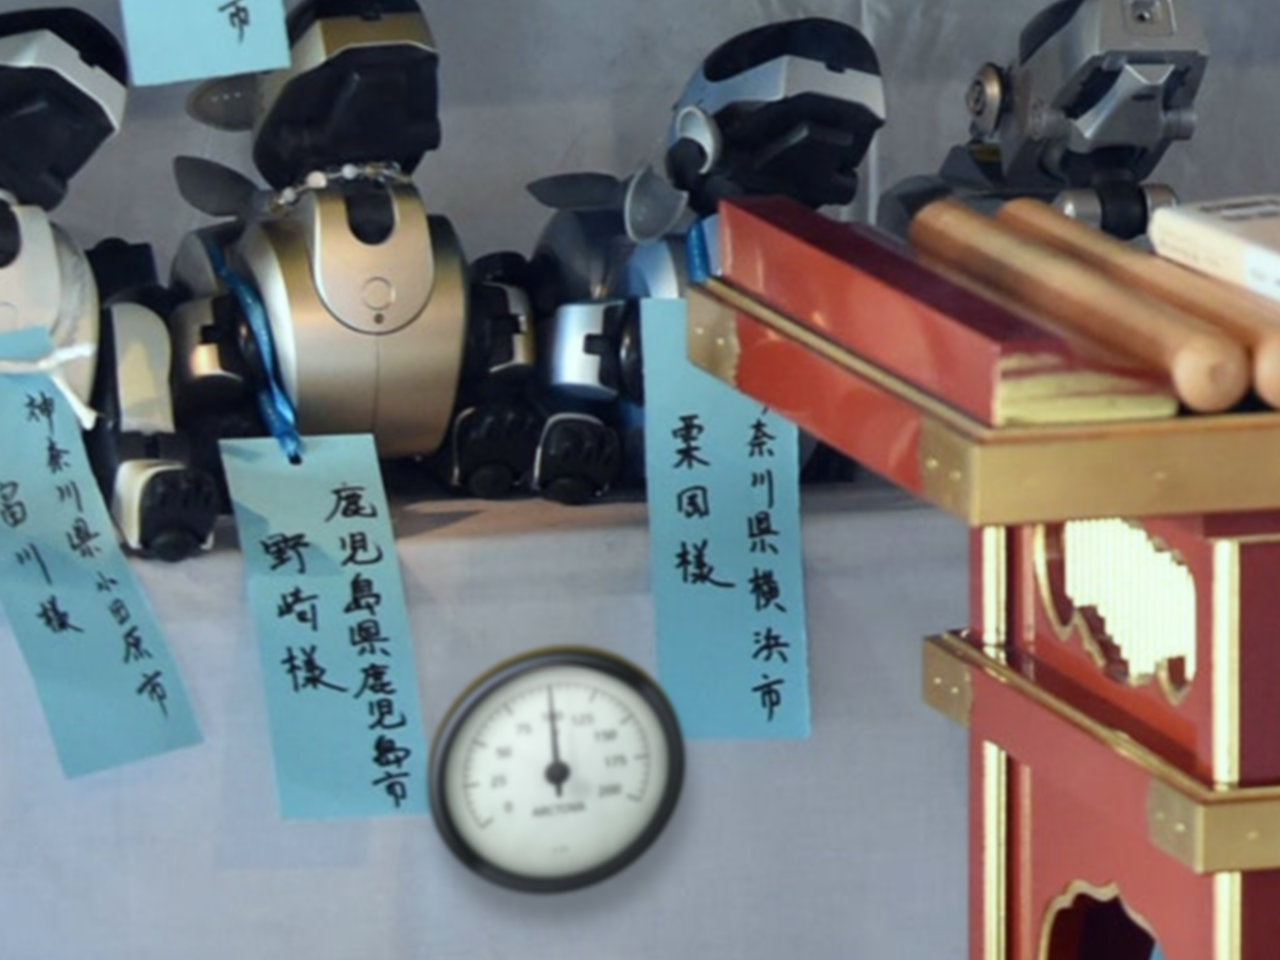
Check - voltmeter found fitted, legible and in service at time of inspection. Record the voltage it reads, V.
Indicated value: 100 V
